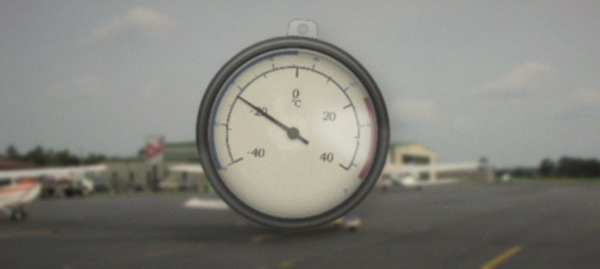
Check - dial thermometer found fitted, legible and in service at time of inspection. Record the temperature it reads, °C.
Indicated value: -20 °C
